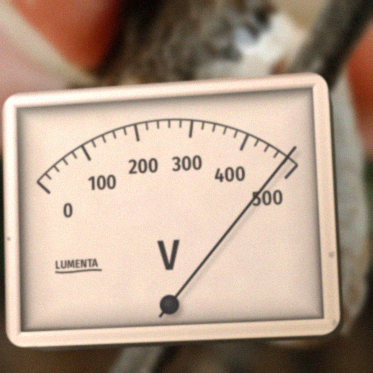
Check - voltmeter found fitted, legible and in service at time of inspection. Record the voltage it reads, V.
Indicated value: 480 V
